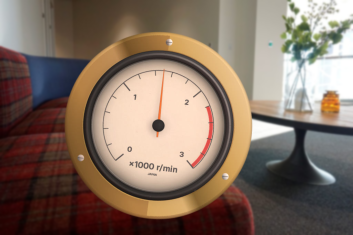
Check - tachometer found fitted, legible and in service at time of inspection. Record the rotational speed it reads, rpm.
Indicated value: 1500 rpm
